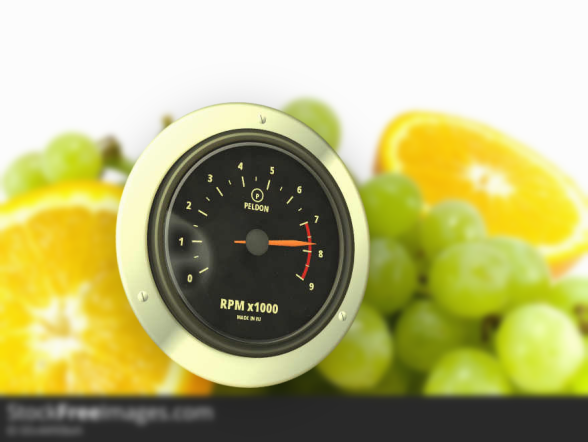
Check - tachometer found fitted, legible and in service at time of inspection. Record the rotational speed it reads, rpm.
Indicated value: 7750 rpm
